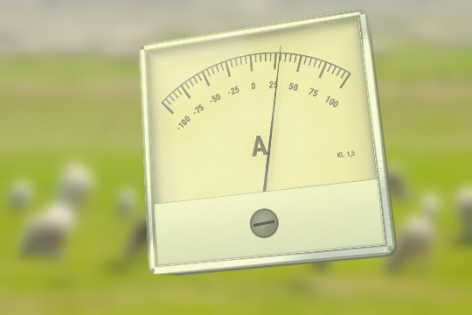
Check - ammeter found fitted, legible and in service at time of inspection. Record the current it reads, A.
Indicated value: 30 A
